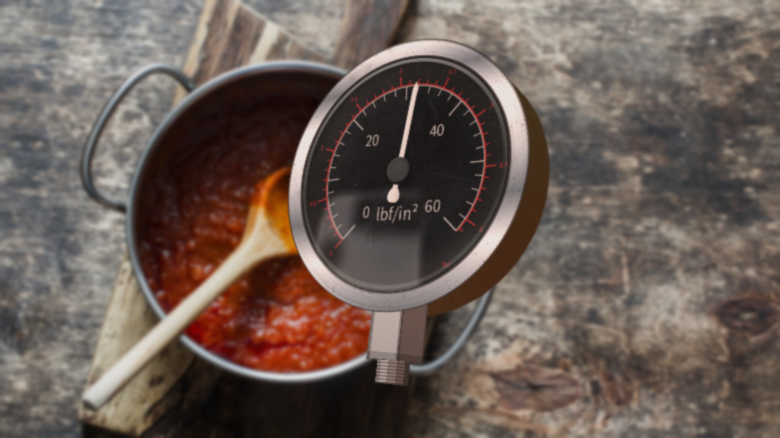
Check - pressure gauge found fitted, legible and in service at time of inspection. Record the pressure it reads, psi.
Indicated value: 32 psi
